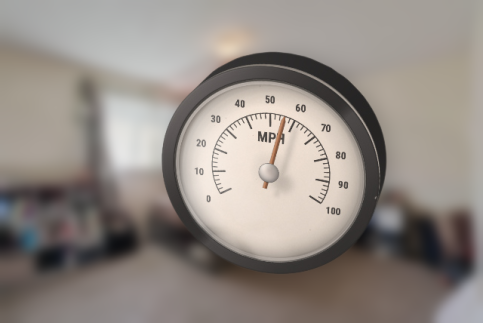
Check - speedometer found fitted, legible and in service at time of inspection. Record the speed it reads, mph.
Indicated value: 56 mph
